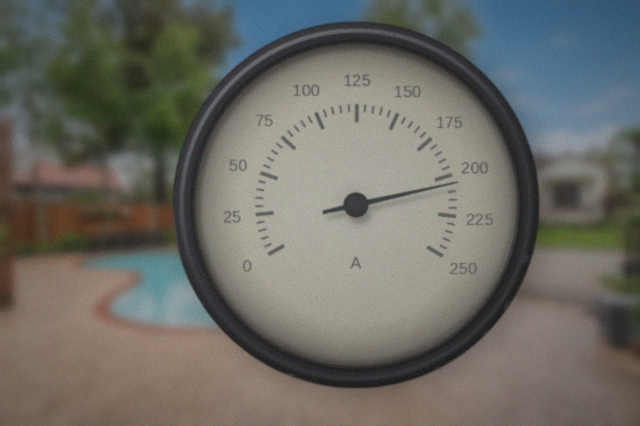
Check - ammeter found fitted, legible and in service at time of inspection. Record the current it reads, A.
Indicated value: 205 A
